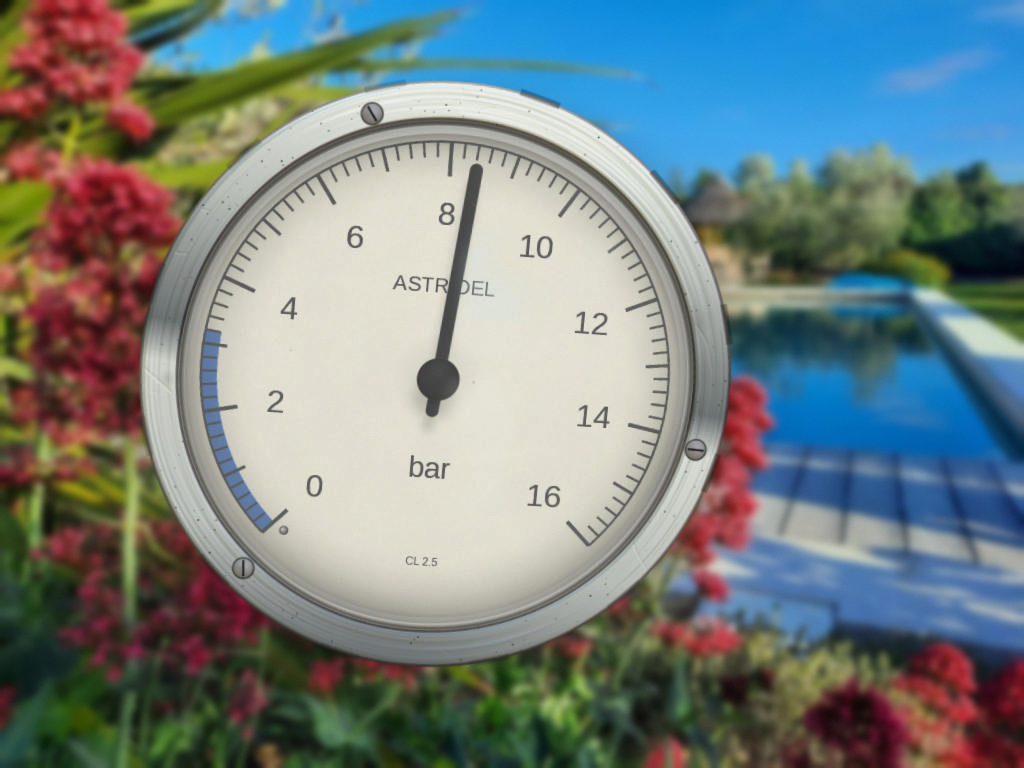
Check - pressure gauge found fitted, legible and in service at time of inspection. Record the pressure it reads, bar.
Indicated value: 8.4 bar
